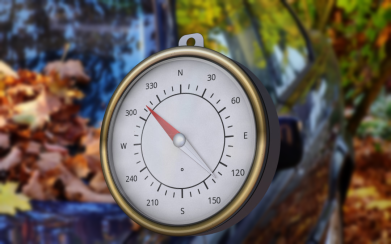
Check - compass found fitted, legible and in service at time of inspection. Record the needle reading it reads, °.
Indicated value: 315 °
